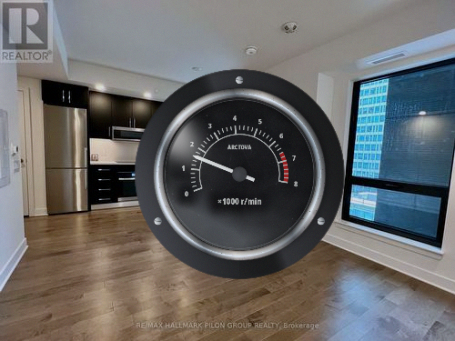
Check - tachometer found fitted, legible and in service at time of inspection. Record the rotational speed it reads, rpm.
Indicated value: 1600 rpm
